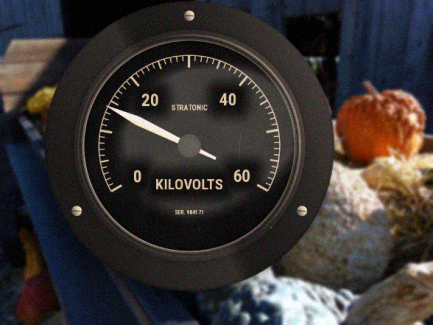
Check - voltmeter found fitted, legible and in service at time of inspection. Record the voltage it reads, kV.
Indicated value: 14 kV
